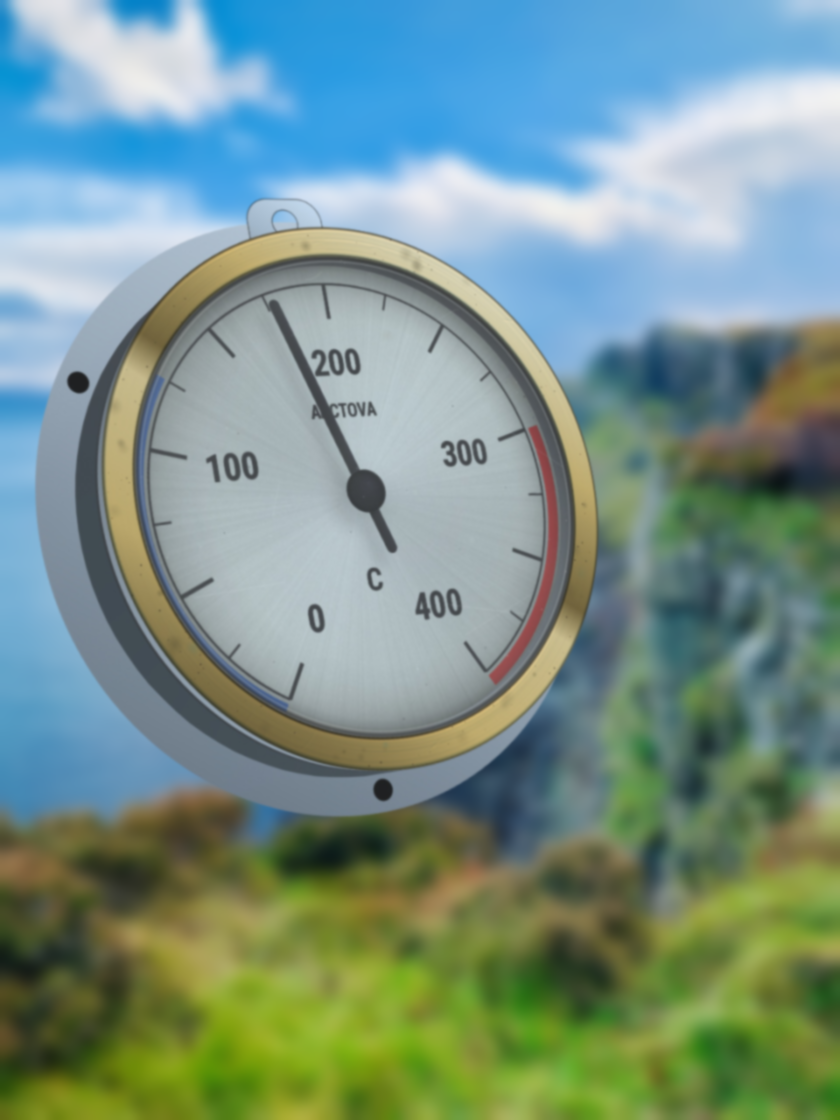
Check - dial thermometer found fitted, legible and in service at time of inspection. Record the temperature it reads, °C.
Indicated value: 175 °C
